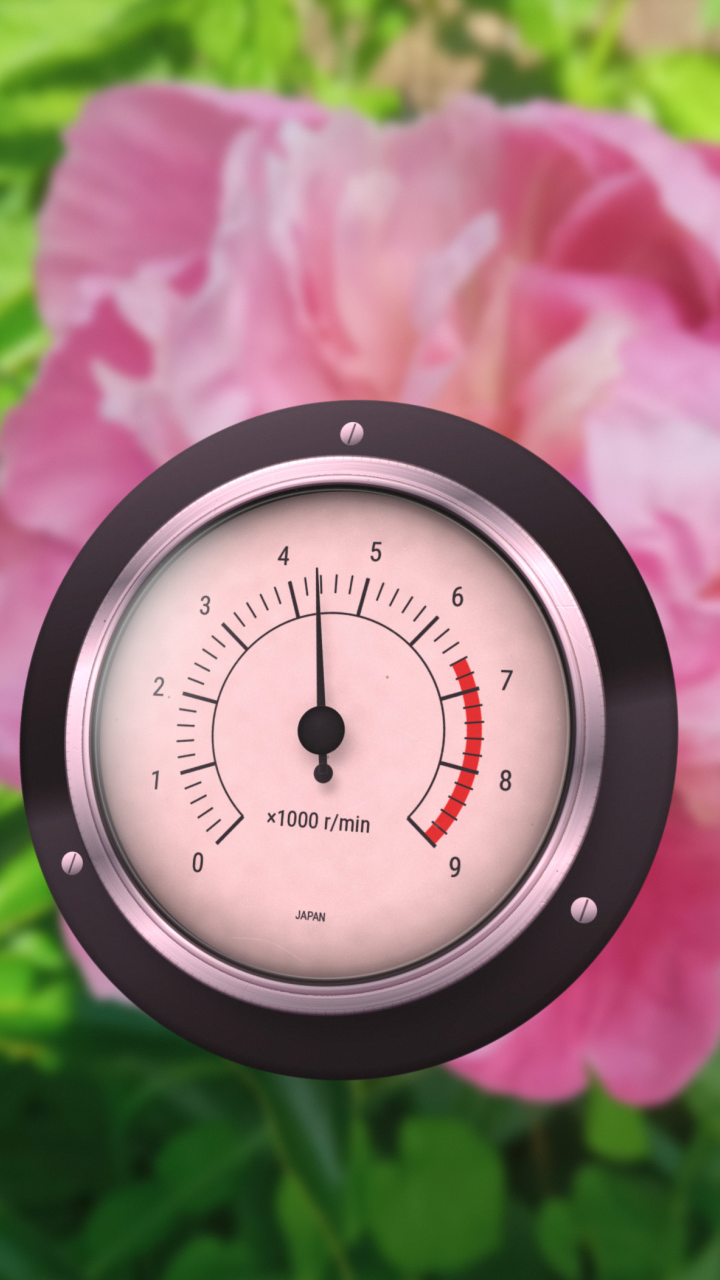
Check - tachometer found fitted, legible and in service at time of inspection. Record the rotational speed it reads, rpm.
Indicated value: 4400 rpm
